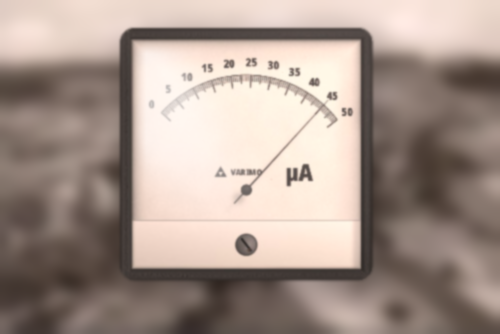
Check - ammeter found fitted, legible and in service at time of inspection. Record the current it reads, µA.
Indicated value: 45 µA
